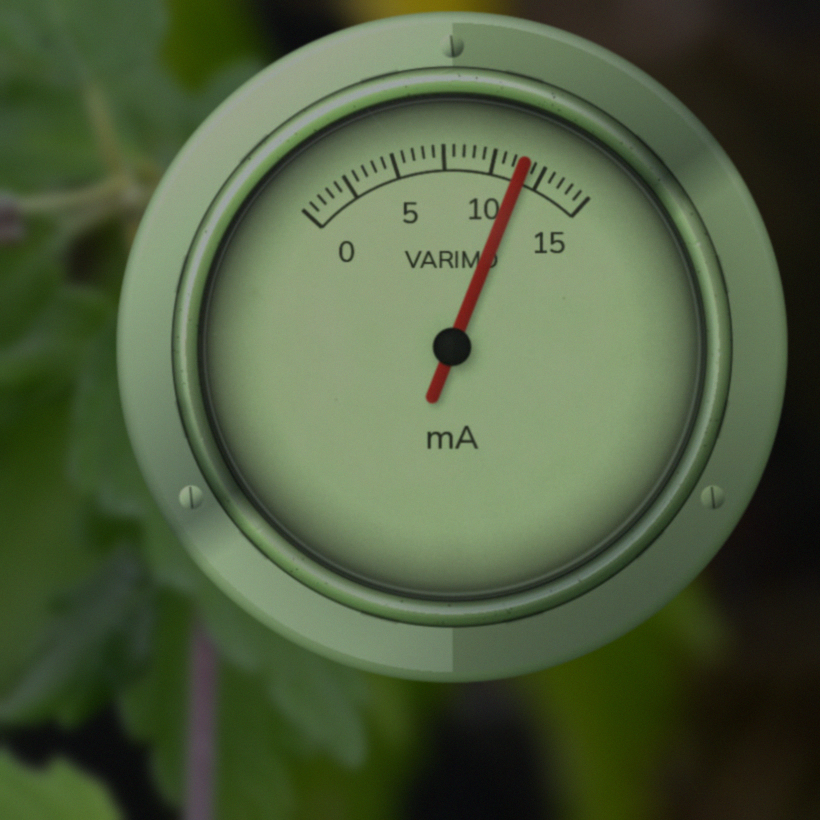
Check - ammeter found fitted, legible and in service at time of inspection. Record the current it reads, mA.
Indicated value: 11.5 mA
